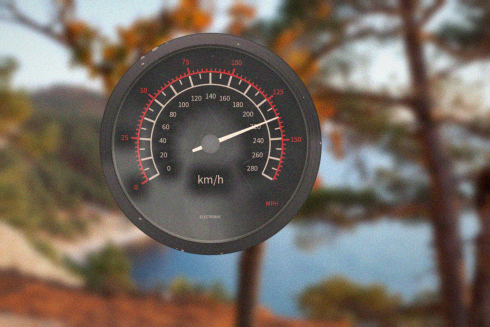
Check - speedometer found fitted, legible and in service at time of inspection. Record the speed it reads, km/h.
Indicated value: 220 km/h
